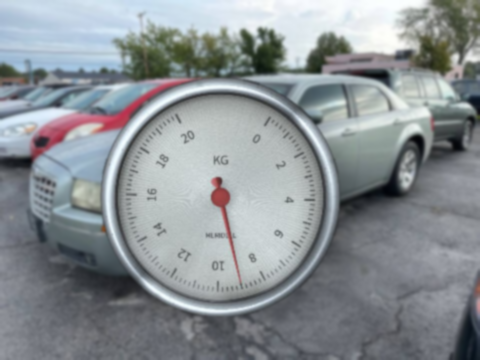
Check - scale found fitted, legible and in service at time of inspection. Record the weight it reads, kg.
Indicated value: 9 kg
